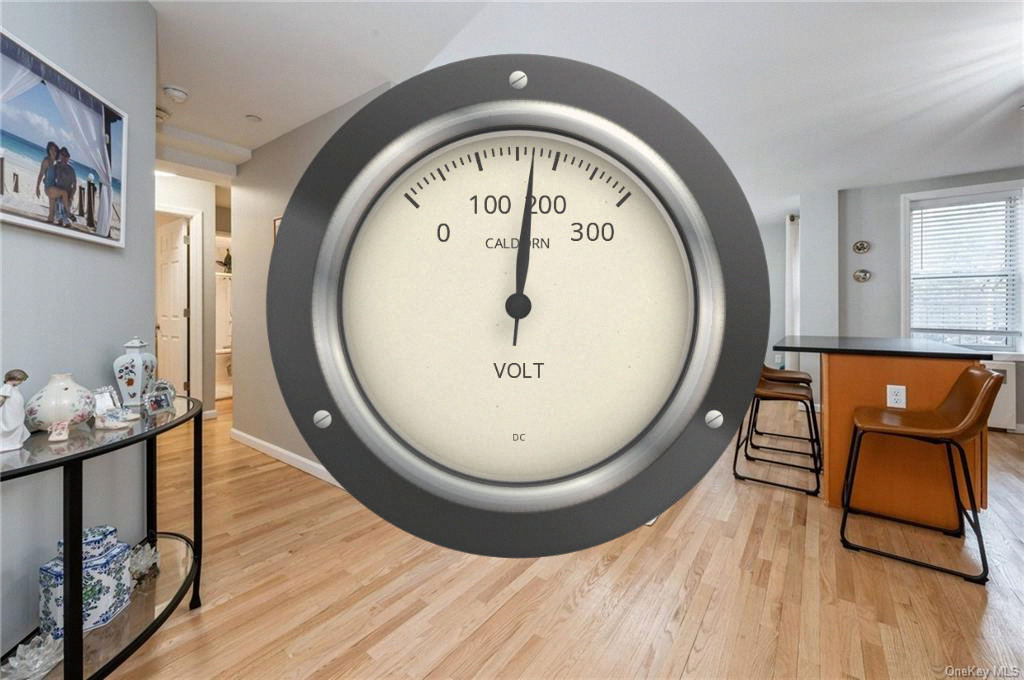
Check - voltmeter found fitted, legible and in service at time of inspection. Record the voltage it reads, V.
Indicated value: 170 V
